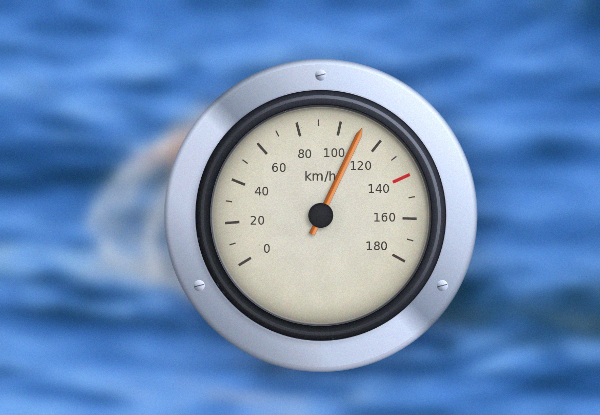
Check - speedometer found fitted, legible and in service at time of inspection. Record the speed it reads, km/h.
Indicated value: 110 km/h
